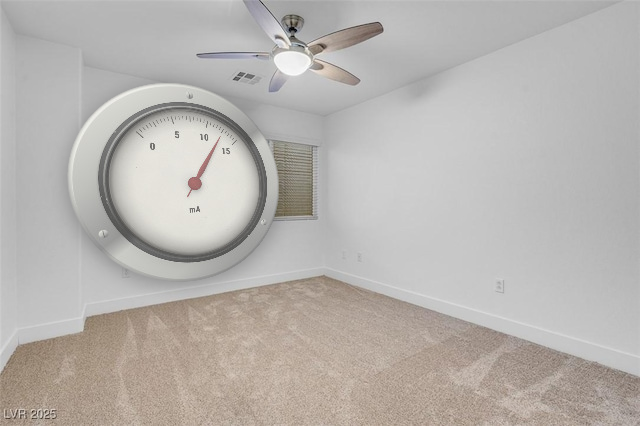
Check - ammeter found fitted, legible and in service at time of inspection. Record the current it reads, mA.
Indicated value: 12.5 mA
